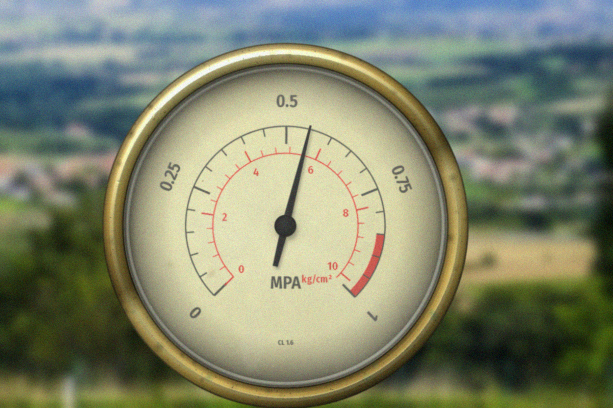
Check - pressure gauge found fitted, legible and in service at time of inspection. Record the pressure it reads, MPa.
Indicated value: 0.55 MPa
